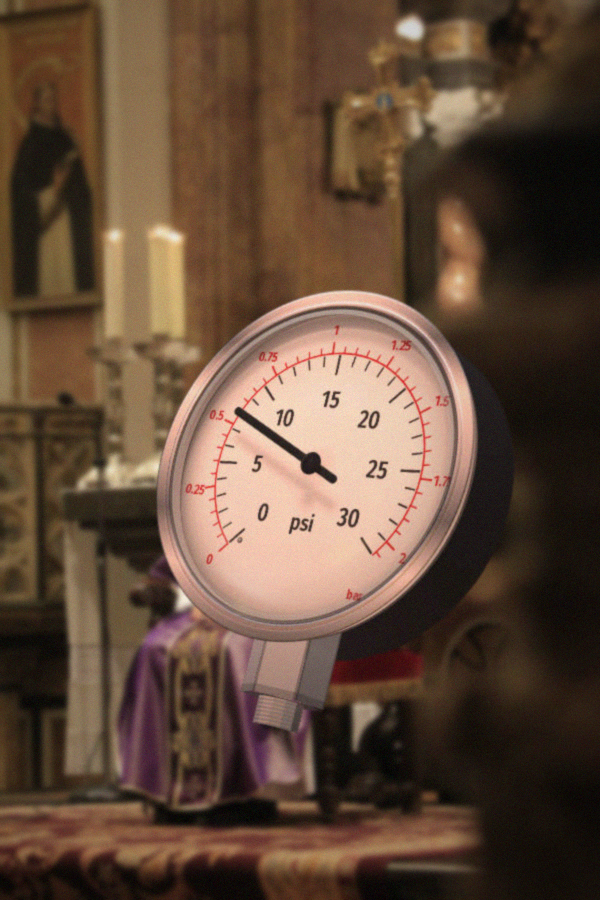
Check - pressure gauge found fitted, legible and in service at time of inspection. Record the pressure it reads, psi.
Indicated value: 8 psi
